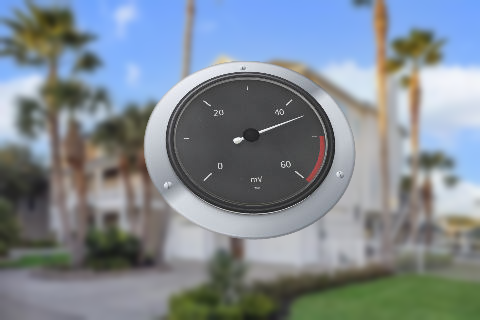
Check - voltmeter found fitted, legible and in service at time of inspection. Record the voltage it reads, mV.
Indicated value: 45 mV
